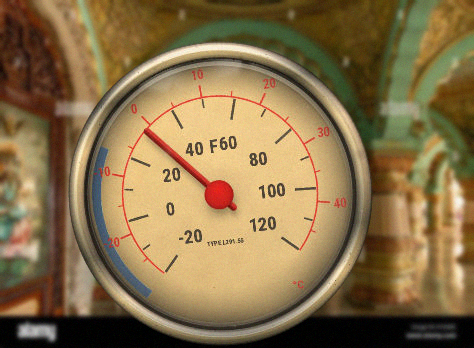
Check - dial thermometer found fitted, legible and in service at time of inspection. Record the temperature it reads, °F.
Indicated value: 30 °F
